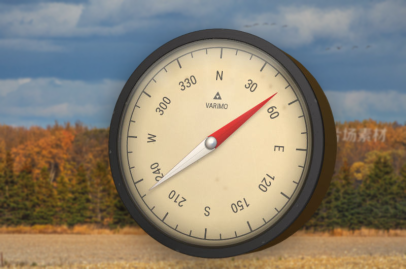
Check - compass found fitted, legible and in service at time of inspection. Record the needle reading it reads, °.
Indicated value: 50 °
